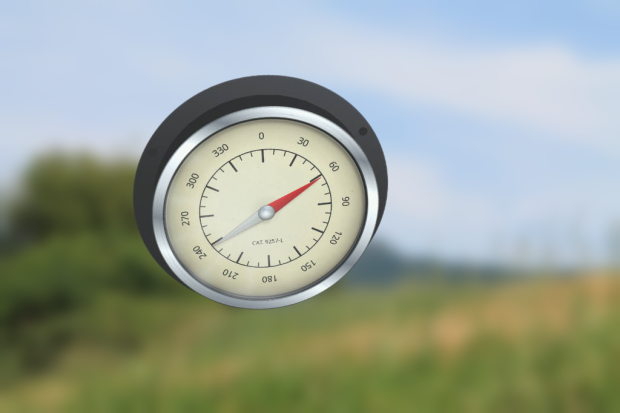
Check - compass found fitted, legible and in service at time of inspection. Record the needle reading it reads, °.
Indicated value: 60 °
